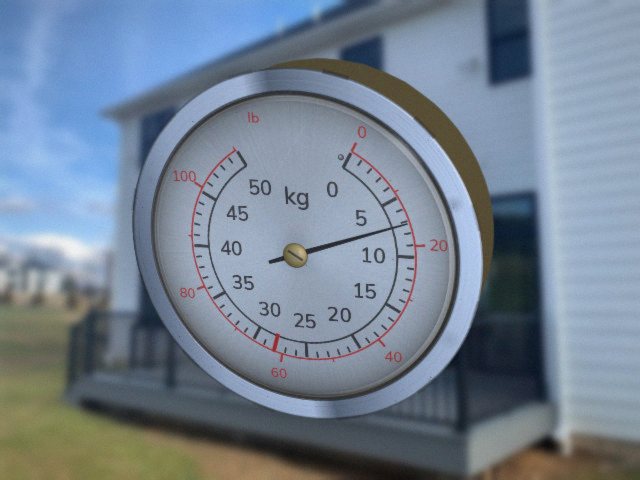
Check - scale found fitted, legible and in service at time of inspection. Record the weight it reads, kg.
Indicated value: 7 kg
